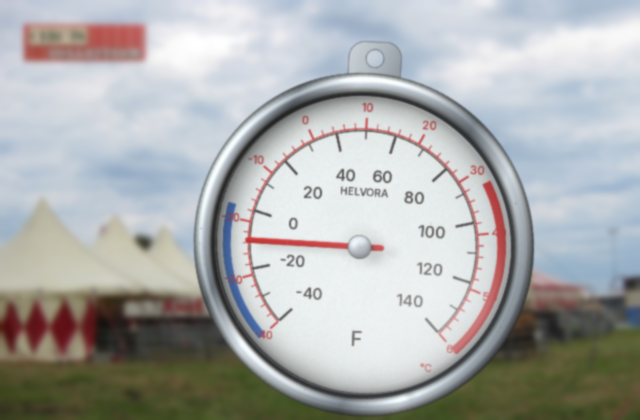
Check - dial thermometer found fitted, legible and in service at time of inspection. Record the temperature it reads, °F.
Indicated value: -10 °F
